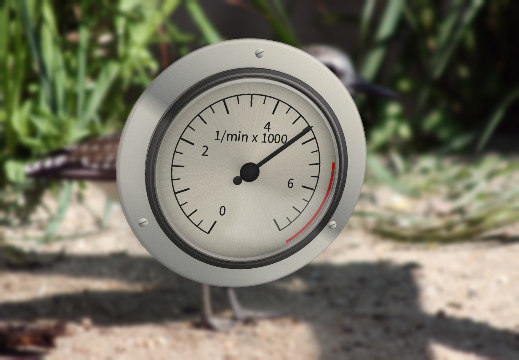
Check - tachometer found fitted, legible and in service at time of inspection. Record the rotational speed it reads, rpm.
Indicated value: 4750 rpm
